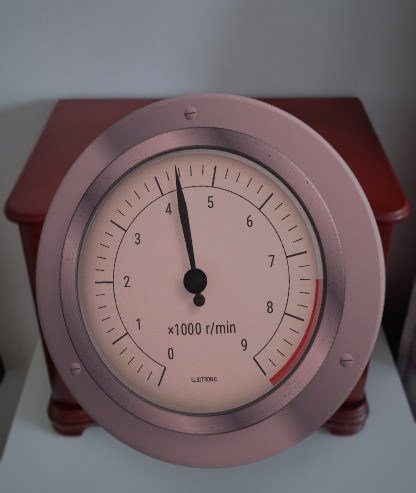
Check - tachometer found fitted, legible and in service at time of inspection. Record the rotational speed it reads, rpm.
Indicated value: 4400 rpm
